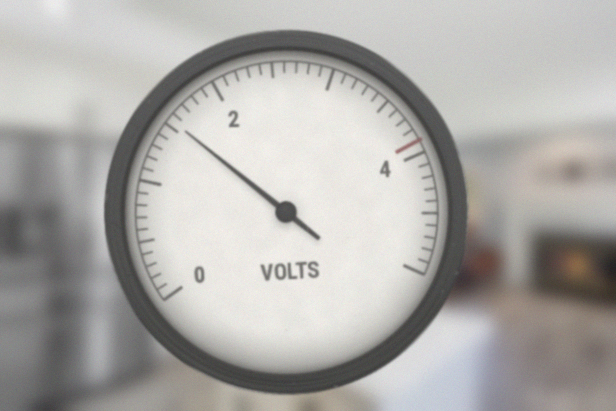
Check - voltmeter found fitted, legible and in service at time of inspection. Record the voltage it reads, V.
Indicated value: 1.55 V
